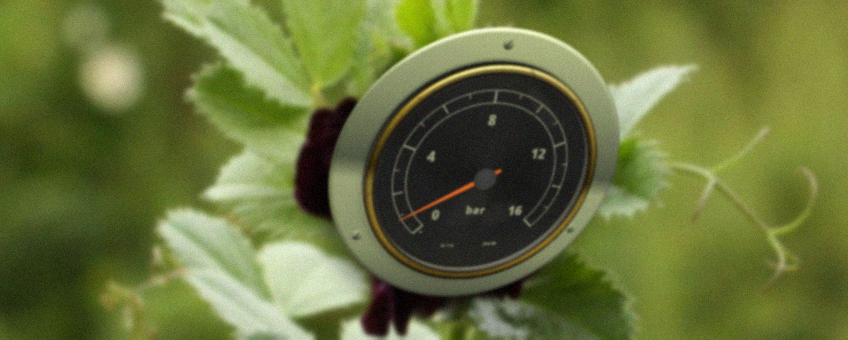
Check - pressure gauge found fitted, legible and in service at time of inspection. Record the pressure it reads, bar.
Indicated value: 1 bar
